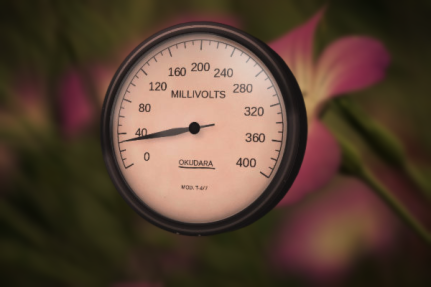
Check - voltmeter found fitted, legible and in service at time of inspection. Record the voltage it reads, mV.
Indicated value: 30 mV
